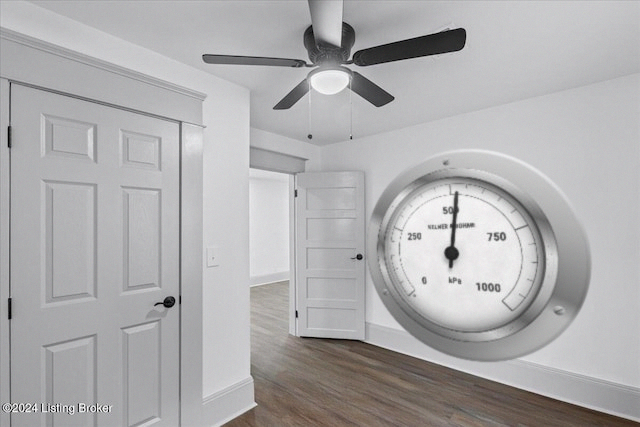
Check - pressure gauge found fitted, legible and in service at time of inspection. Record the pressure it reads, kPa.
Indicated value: 525 kPa
